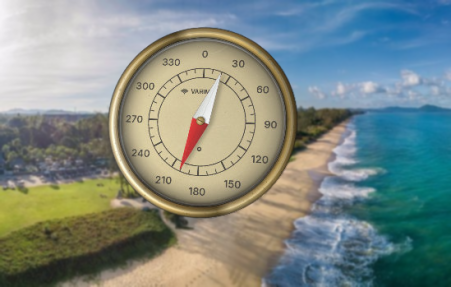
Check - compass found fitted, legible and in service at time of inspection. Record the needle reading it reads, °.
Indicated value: 200 °
